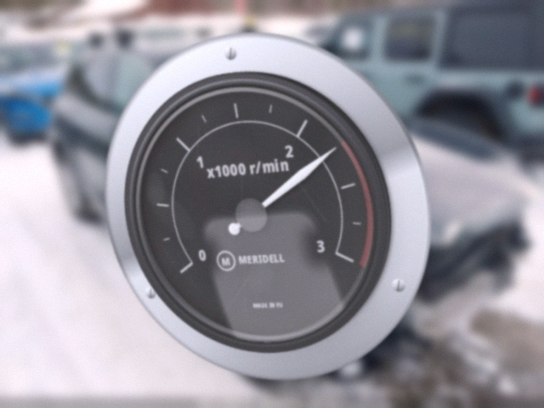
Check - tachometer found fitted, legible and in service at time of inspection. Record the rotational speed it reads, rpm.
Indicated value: 2250 rpm
